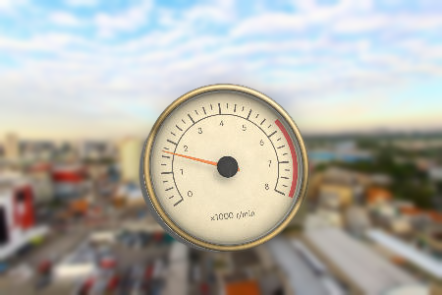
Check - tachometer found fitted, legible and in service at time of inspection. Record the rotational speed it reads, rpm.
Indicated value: 1625 rpm
